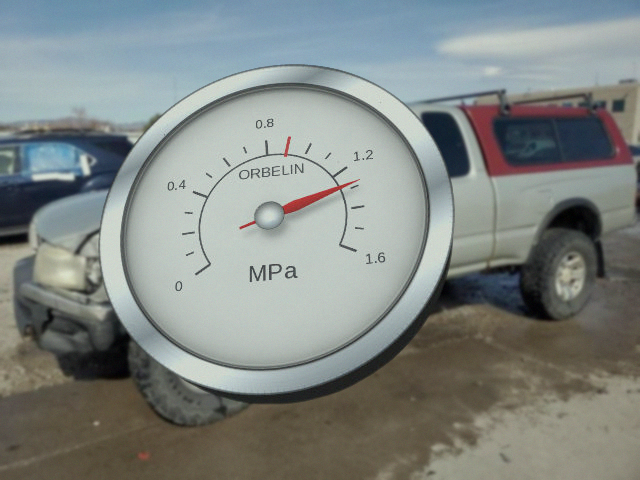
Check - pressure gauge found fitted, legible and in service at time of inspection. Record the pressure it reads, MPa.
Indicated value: 1.3 MPa
